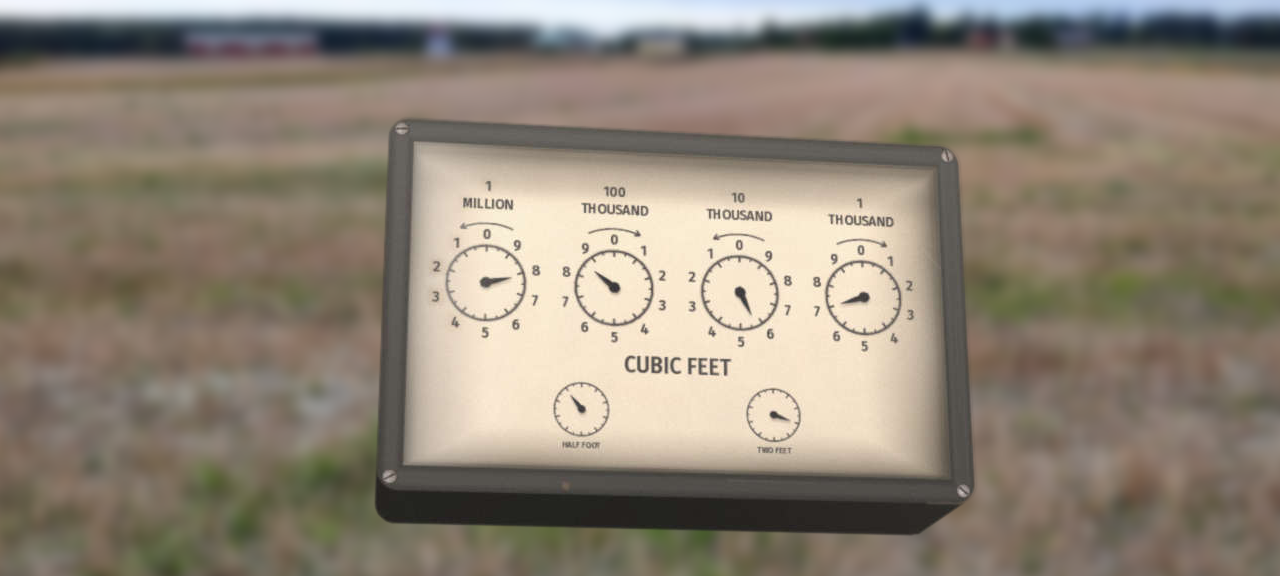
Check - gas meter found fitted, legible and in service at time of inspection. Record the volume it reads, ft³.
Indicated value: 785700 ft³
